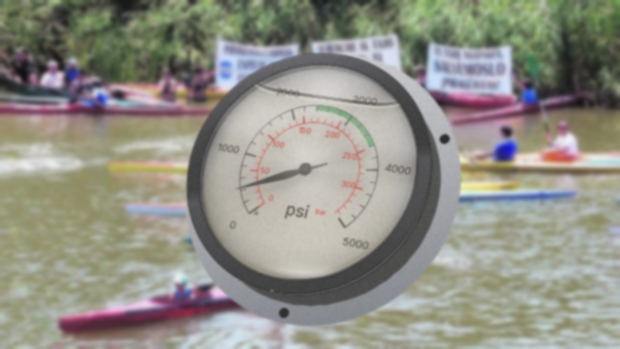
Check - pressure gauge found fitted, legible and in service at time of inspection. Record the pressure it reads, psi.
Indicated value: 400 psi
